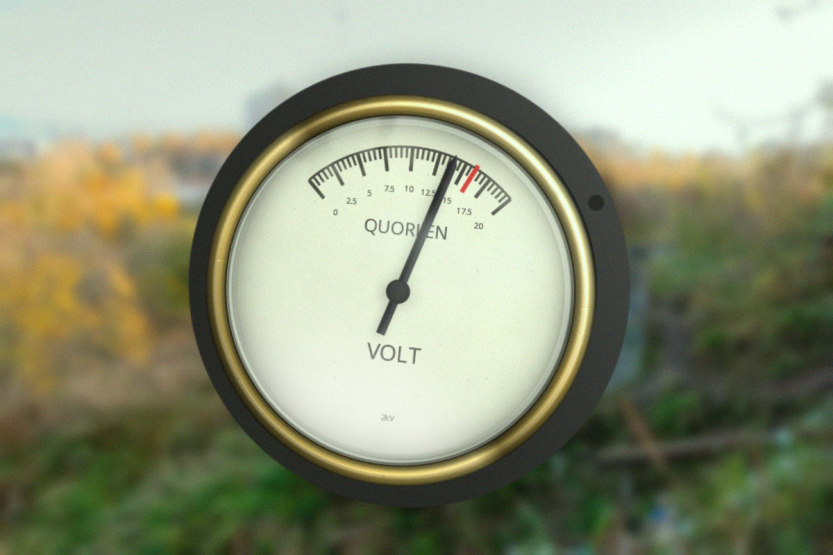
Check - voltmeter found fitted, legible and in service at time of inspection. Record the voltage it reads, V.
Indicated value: 14 V
